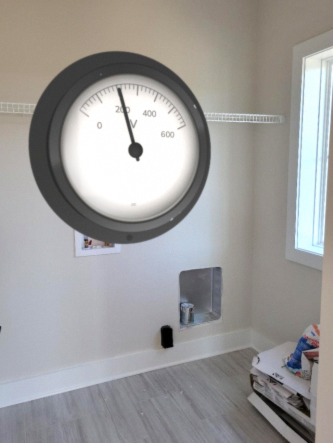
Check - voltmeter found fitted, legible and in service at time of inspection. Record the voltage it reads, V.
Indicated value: 200 V
